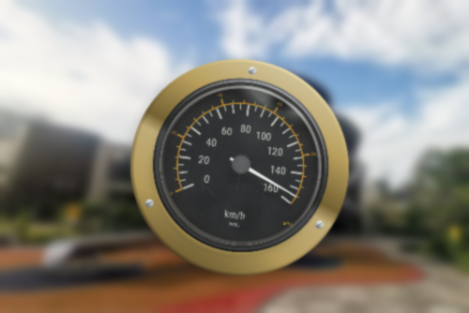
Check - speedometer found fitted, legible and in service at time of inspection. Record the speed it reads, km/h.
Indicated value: 155 km/h
